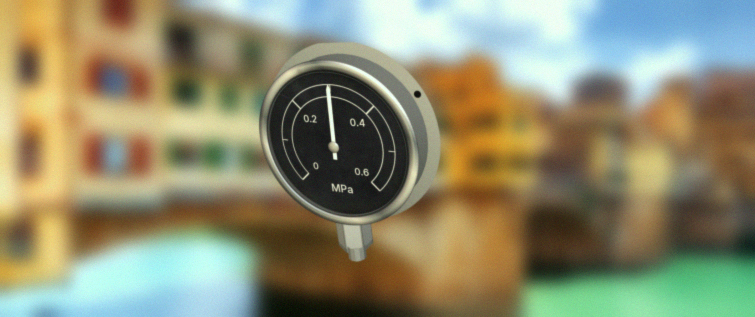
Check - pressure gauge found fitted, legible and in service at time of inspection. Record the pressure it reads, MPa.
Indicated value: 0.3 MPa
